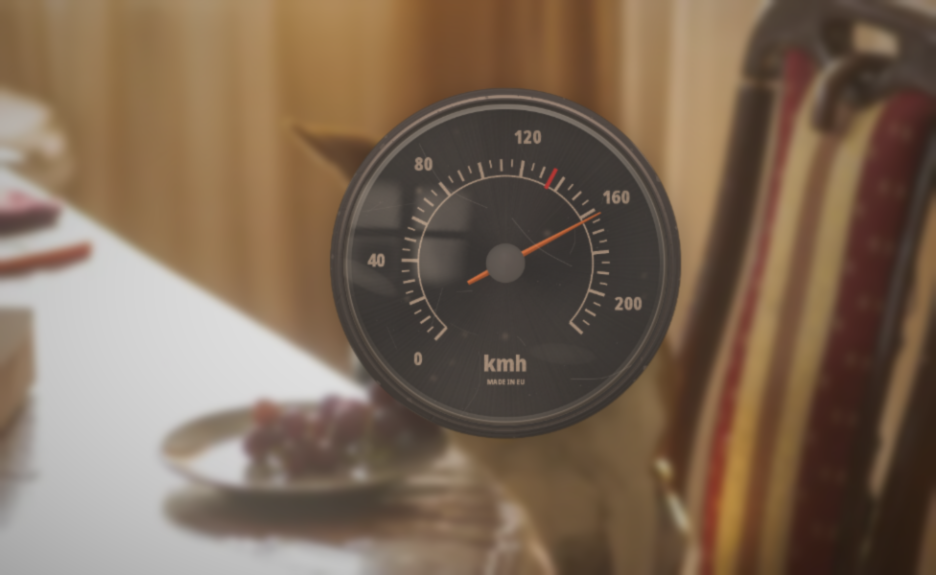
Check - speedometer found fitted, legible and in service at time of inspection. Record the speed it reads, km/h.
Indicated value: 162.5 km/h
